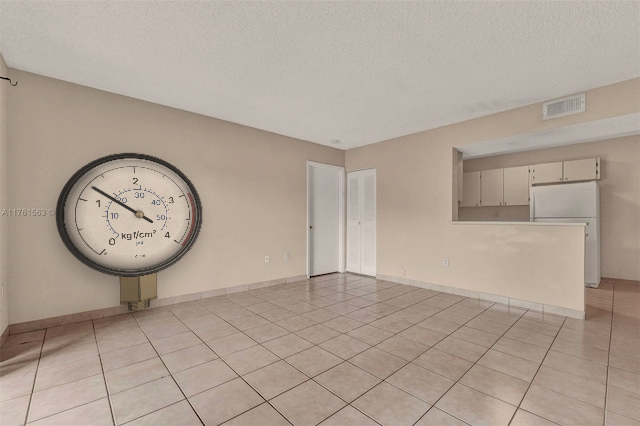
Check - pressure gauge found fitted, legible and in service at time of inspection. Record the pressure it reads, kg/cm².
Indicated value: 1.25 kg/cm²
